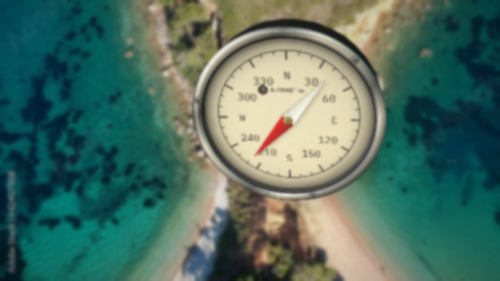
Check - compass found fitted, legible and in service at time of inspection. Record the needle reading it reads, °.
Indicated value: 220 °
